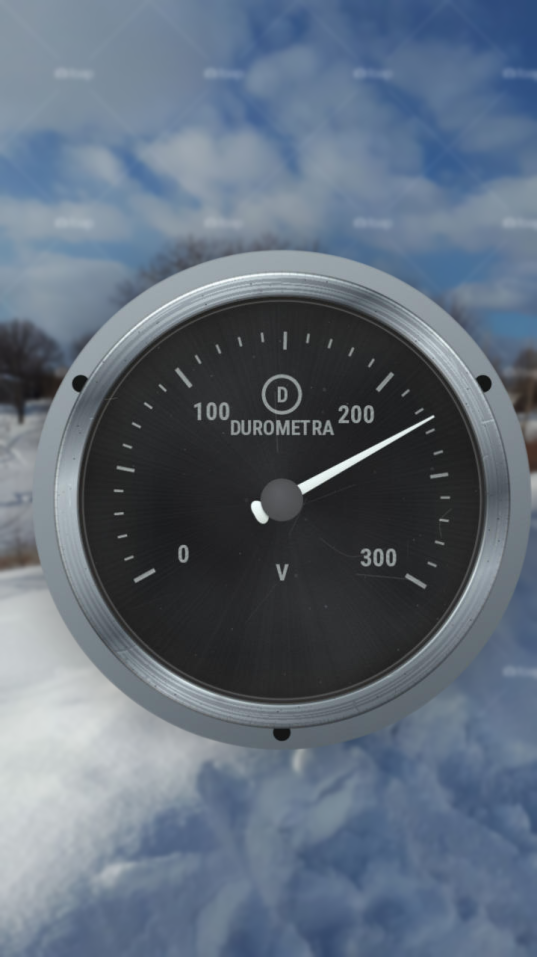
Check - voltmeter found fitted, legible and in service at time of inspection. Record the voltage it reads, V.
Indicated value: 225 V
